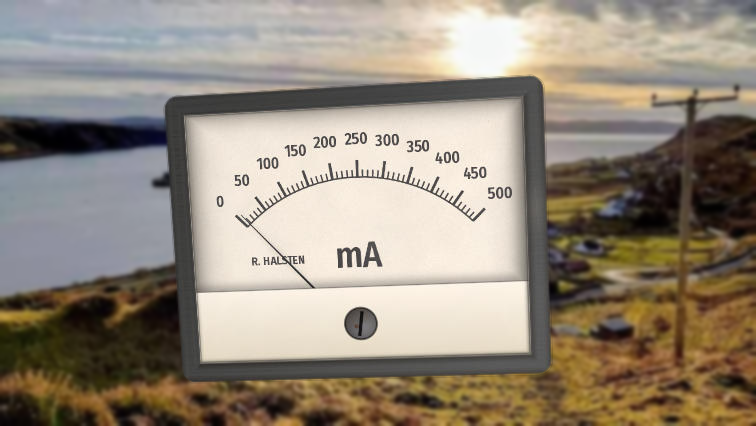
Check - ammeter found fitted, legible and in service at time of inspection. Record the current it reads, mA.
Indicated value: 10 mA
